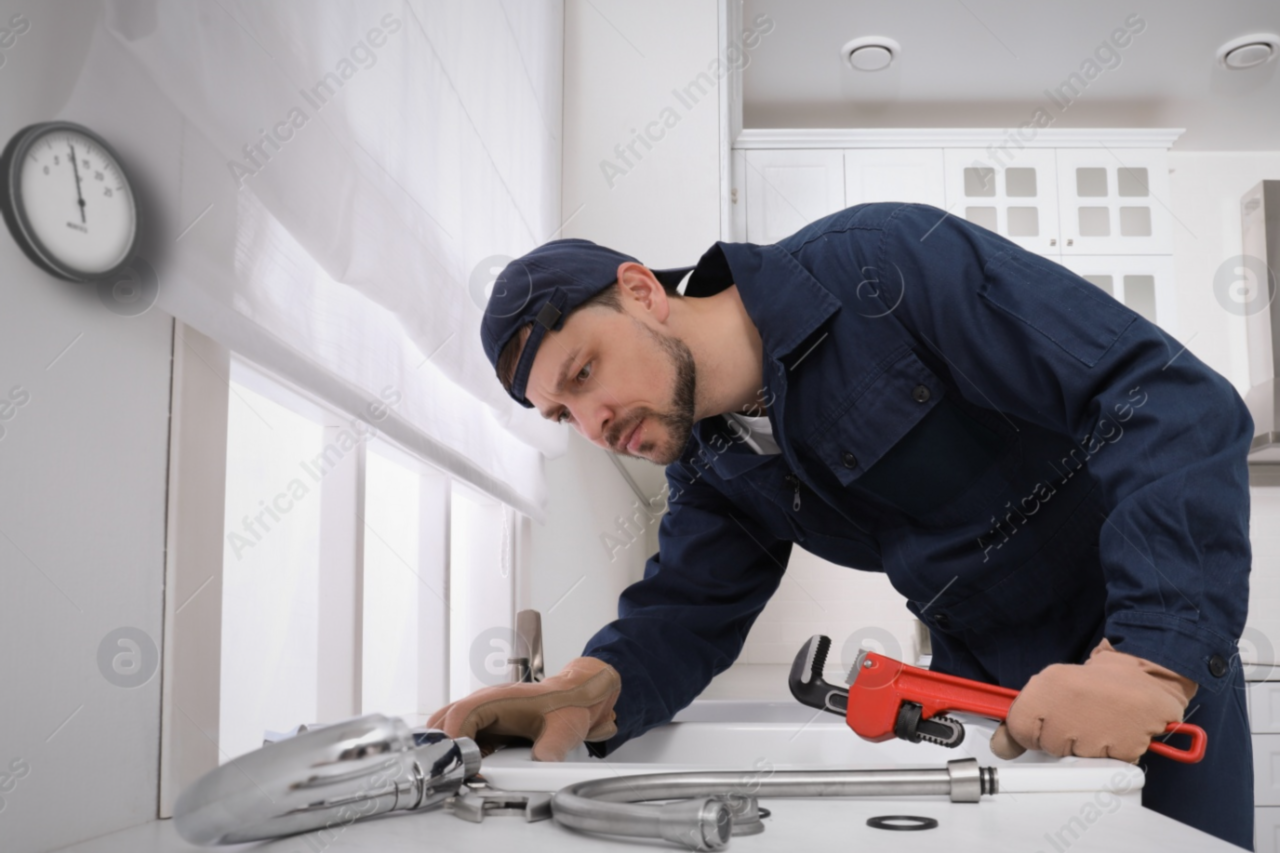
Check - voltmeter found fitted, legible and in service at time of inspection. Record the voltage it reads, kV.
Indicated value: 10 kV
